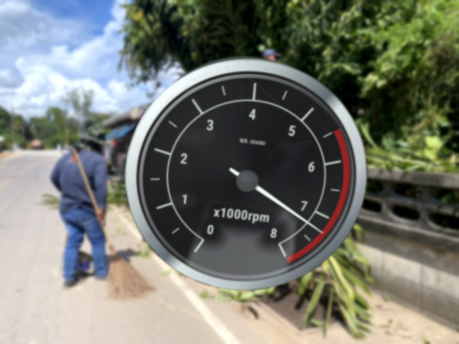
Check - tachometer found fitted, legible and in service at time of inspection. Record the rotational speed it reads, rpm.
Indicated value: 7250 rpm
